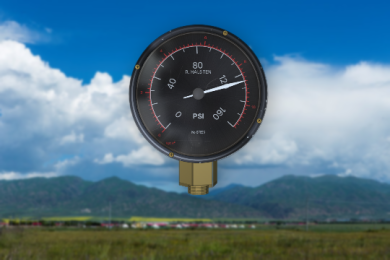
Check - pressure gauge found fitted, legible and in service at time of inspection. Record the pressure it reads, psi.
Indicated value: 125 psi
